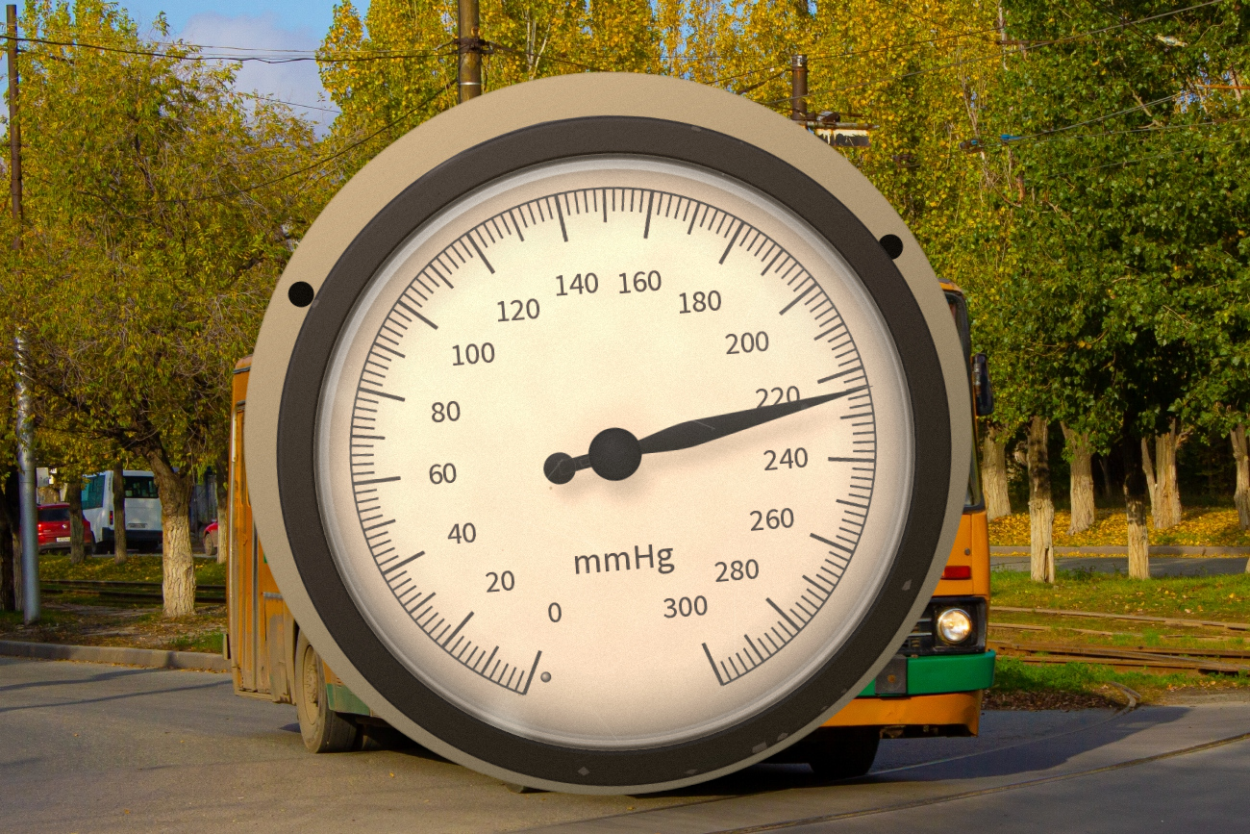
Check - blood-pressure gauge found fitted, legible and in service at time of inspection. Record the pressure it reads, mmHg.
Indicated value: 224 mmHg
